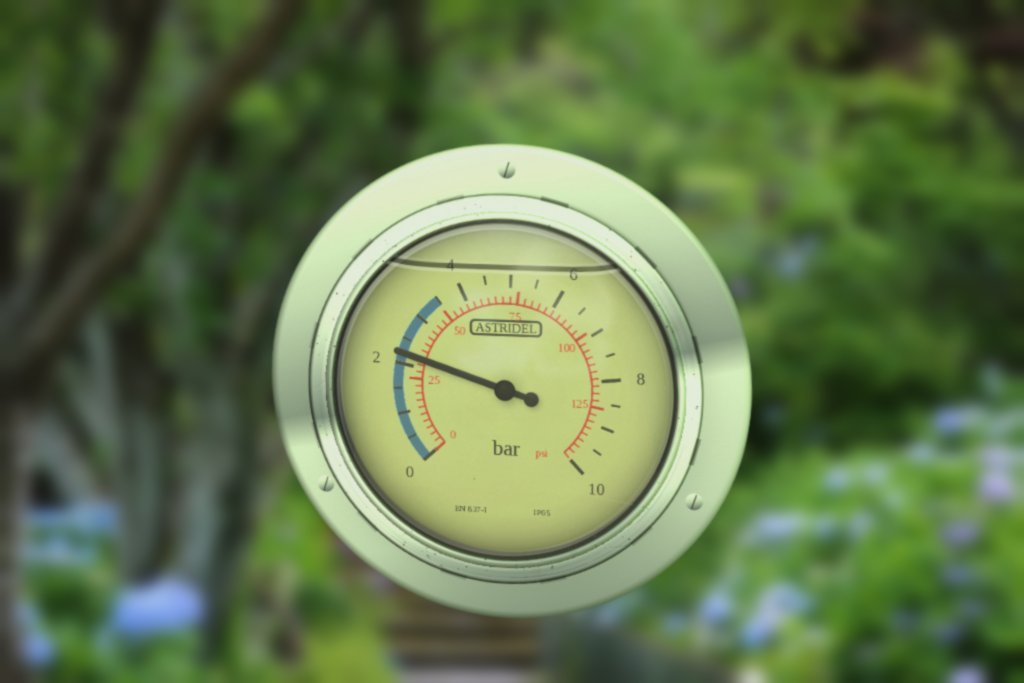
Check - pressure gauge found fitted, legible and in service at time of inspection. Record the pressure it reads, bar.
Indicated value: 2.25 bar
